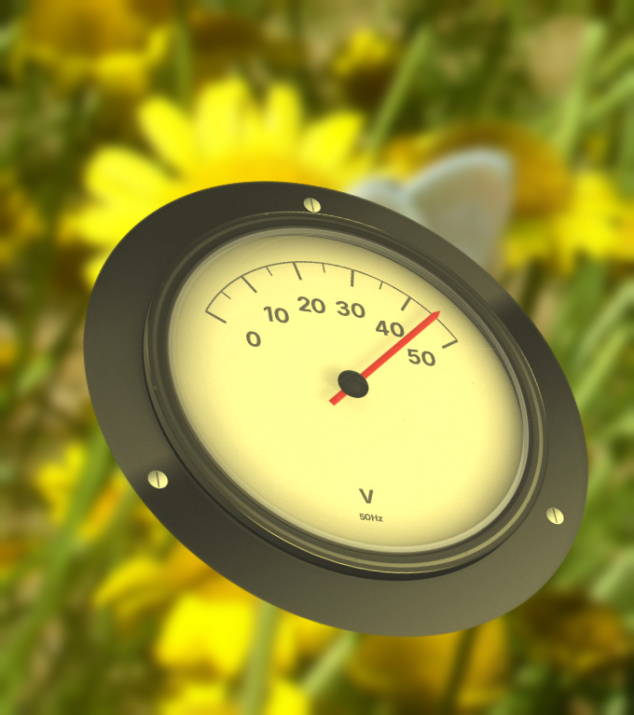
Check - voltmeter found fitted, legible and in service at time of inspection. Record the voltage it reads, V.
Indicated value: 45 V
